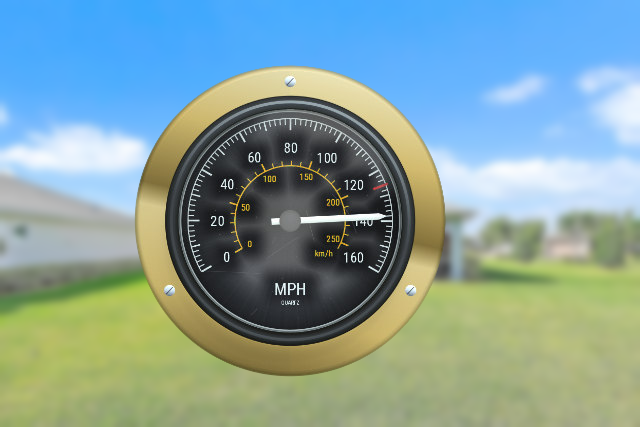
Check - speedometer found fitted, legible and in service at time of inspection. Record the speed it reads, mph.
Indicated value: 138 mph
